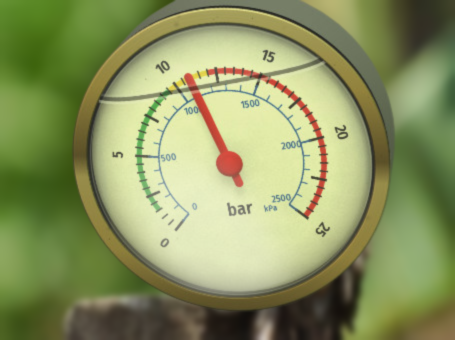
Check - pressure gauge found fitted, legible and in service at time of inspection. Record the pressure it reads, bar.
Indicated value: 11 bar
